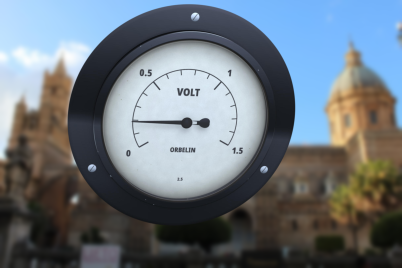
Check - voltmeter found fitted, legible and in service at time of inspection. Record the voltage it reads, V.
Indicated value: 0.2 V
